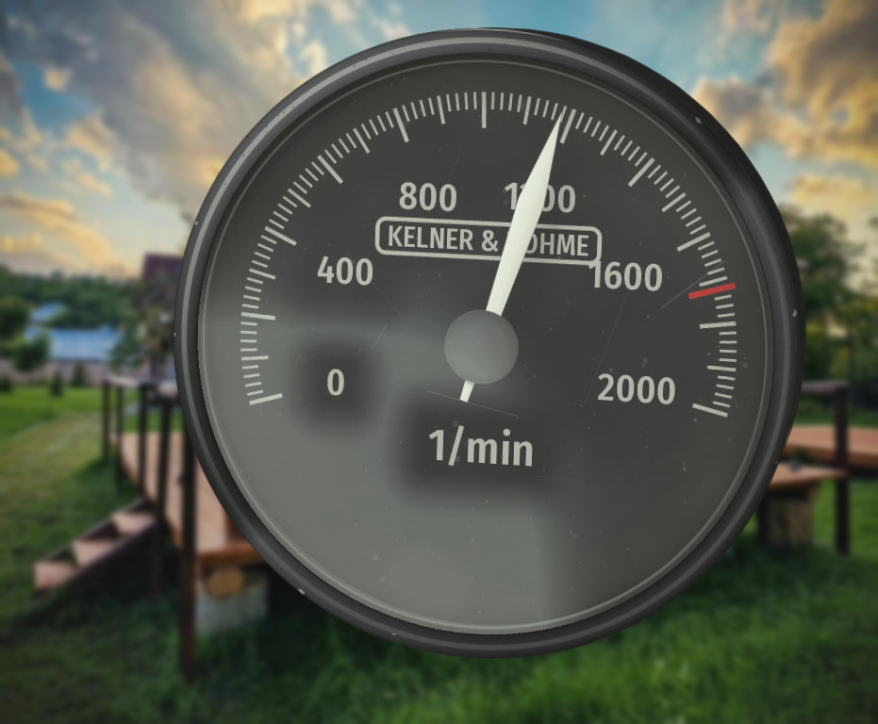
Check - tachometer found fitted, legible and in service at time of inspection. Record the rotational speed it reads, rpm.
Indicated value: 1180 rpm
